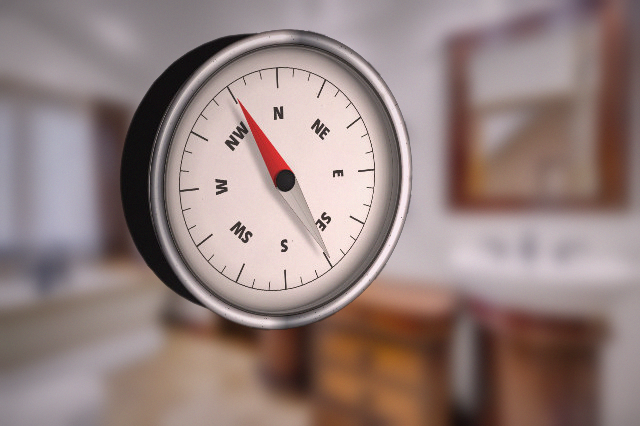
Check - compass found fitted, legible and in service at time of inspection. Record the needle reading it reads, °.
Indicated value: 330 °
